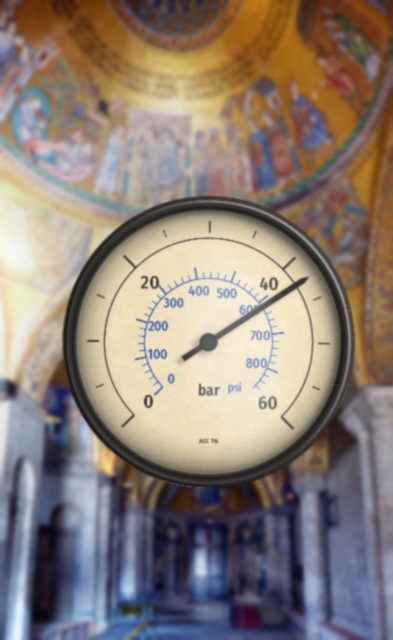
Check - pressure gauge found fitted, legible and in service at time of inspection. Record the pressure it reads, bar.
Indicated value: 42.5 bar
